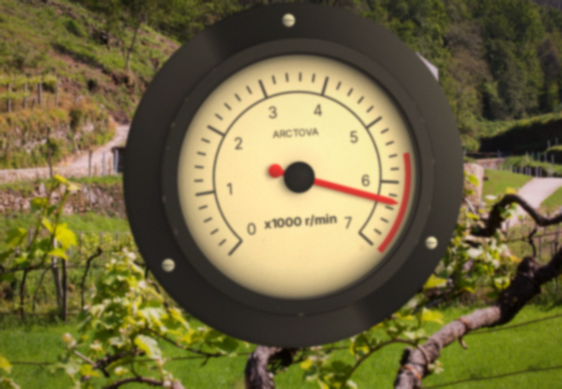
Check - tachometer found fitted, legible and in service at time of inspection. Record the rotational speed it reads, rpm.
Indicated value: 6300 rpm
